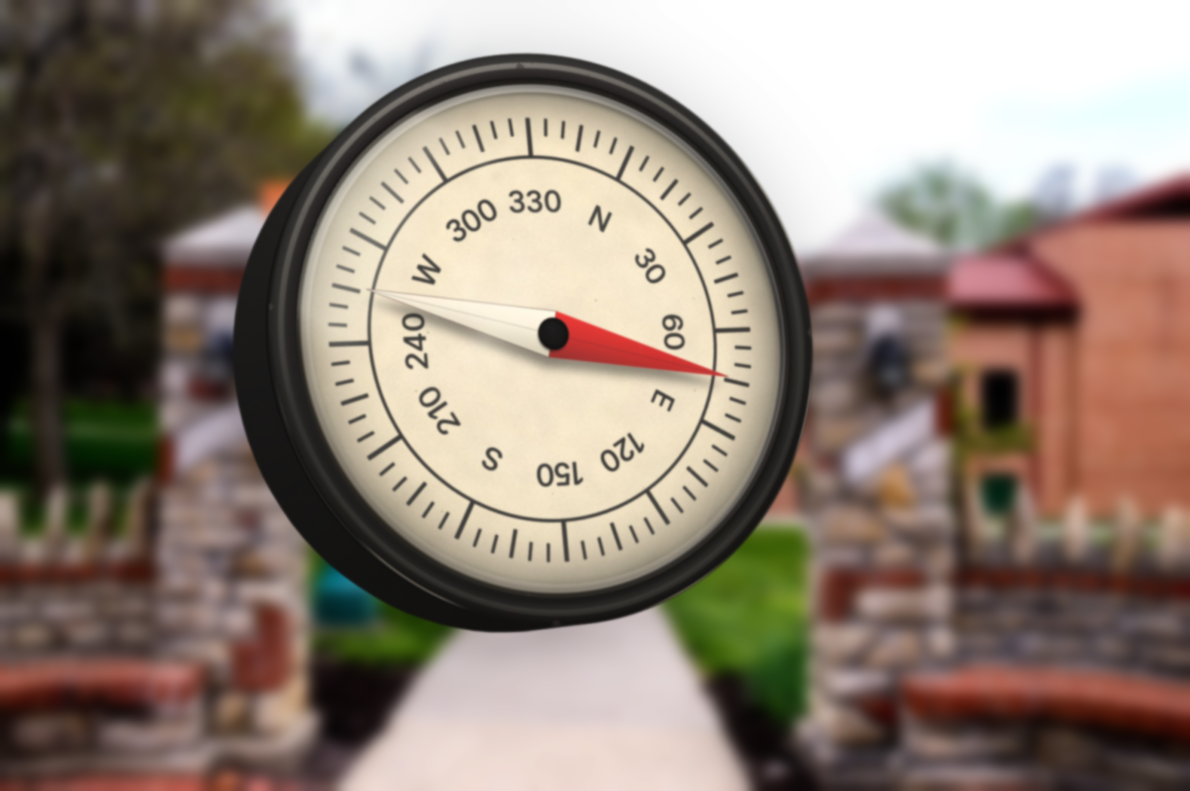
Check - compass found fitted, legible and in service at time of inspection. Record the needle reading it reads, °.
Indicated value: 75 °
